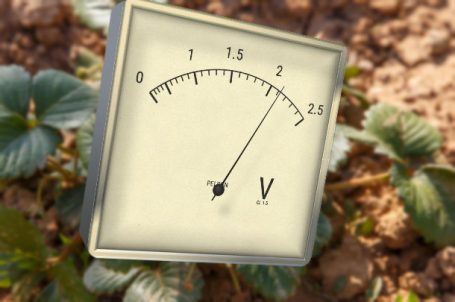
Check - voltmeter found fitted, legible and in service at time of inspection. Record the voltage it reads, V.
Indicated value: 2.1 V
